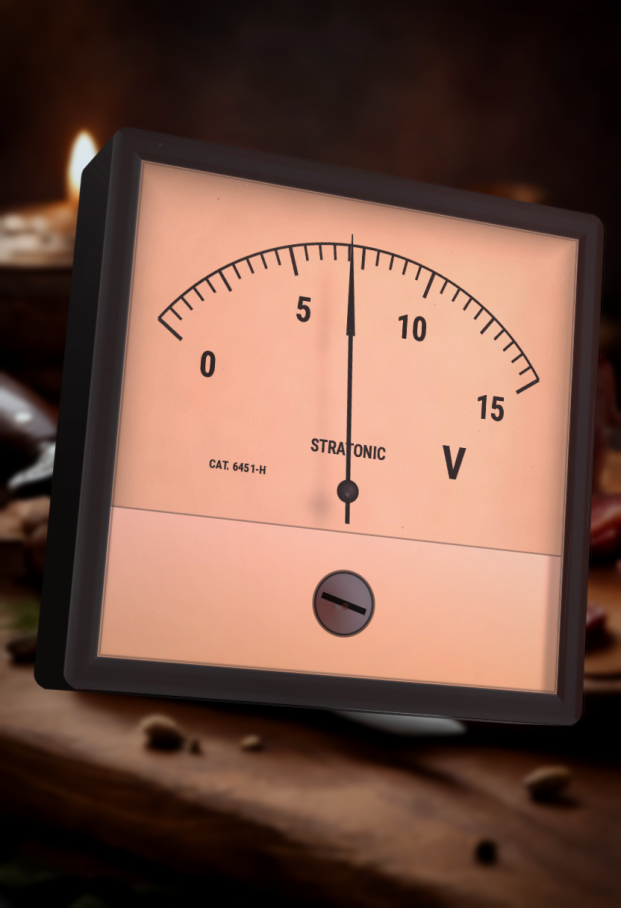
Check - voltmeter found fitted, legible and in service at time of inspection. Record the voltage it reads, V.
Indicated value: 7 V
